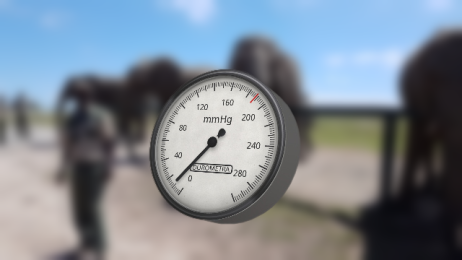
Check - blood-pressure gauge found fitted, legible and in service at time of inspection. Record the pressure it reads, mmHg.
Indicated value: 10 mmHg
